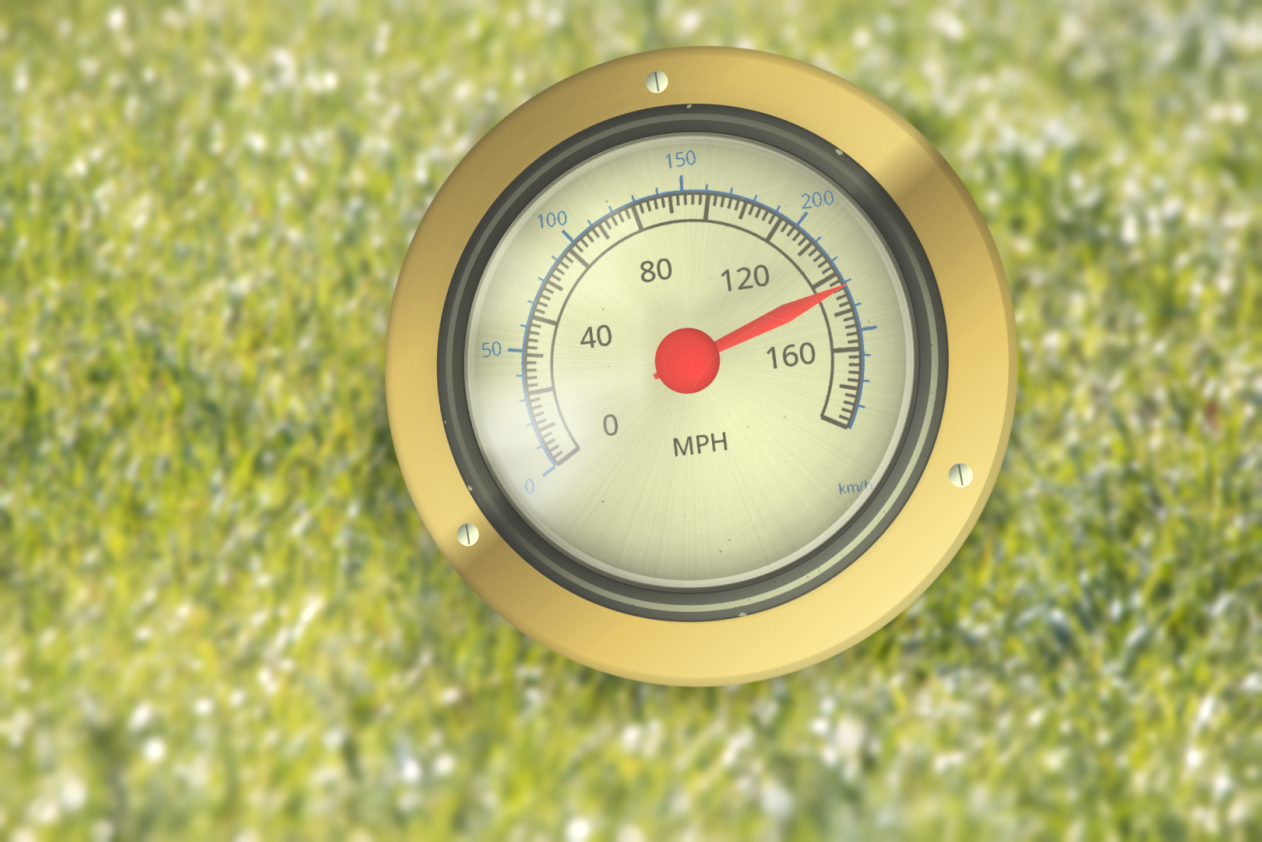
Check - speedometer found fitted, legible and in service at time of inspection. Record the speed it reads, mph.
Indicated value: 144 mph
